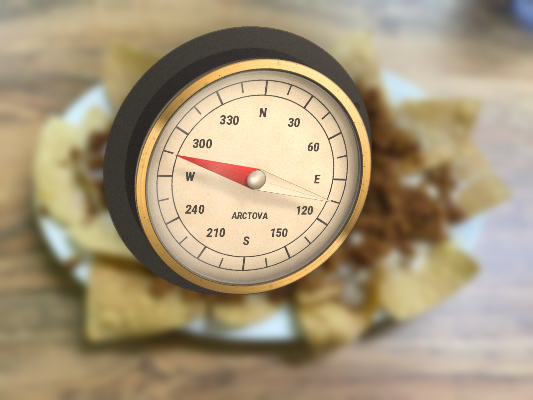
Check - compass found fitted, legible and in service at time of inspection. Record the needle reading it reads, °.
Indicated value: 285 °
